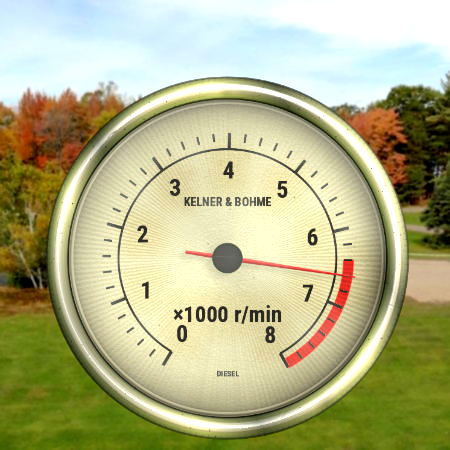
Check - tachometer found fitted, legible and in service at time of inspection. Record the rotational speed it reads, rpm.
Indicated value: 6600 rpm
